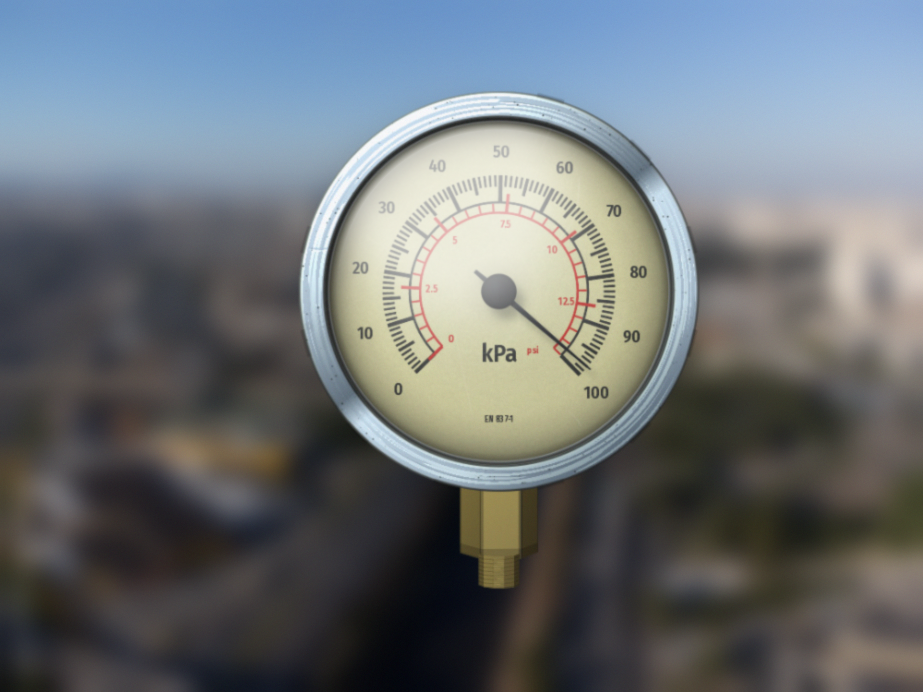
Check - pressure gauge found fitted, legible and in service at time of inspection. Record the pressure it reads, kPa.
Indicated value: 98 kPa
